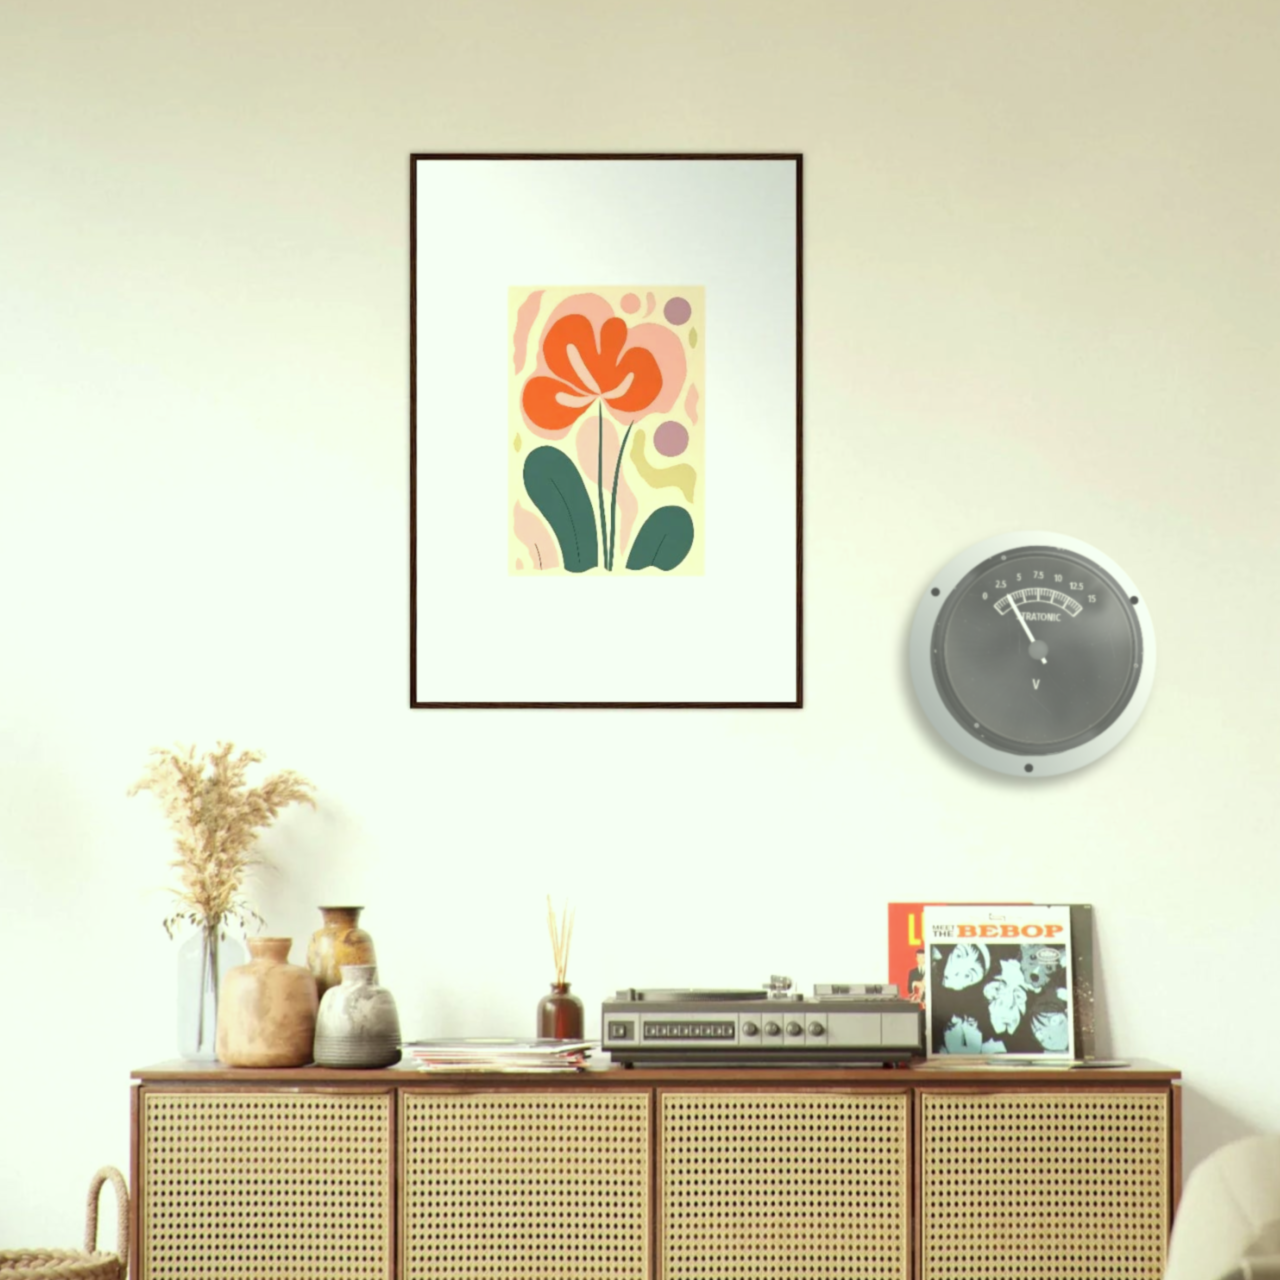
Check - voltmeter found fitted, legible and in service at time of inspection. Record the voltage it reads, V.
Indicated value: 2.5 V
